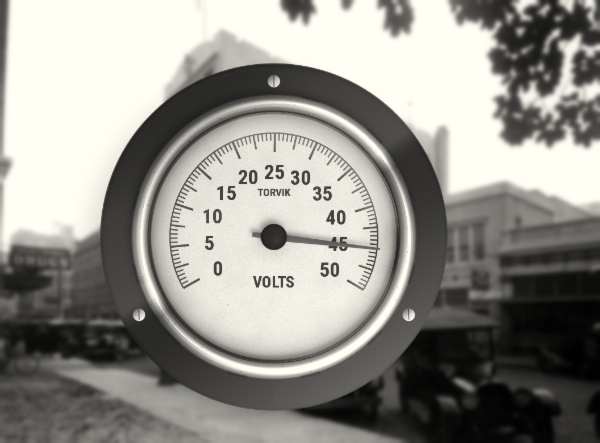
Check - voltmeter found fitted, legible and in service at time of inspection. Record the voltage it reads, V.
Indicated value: 45 V
